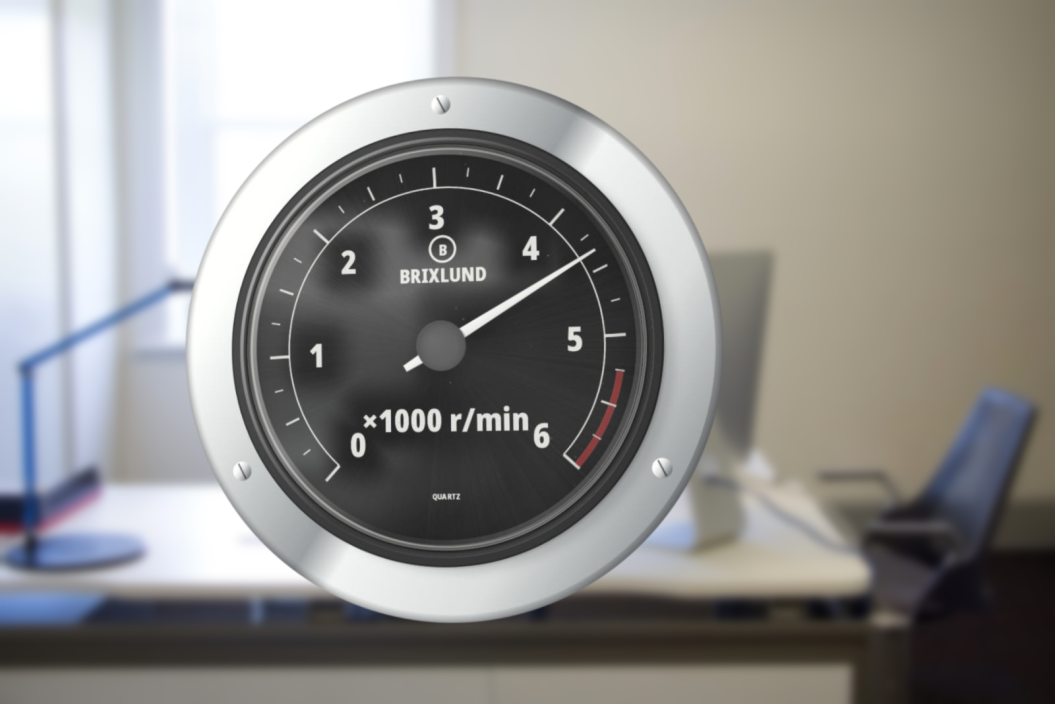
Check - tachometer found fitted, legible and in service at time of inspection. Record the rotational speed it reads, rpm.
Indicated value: 4375 rpm
